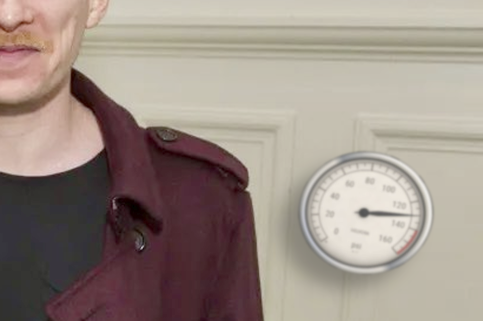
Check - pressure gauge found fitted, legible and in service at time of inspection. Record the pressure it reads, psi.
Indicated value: 130 psi
